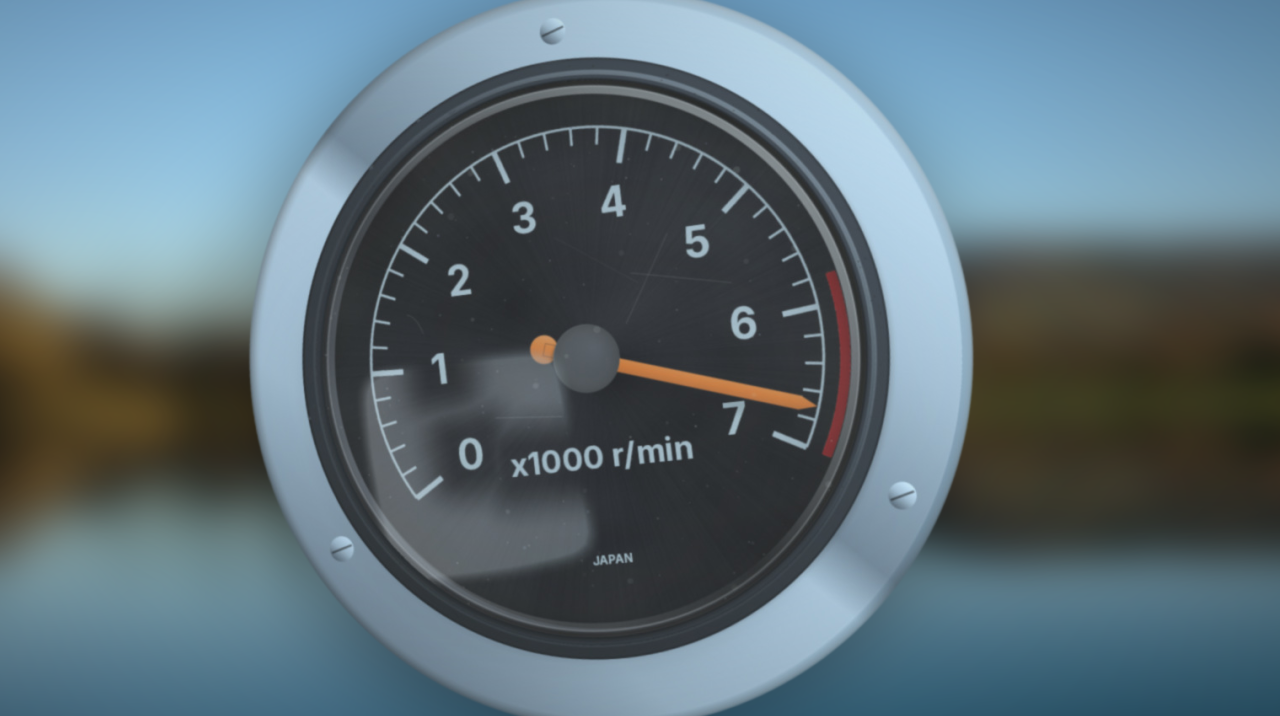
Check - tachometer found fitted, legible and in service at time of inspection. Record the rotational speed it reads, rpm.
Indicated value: 6700 rpm
